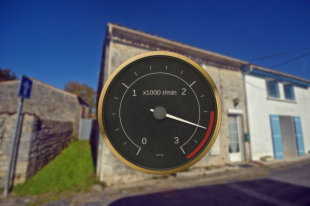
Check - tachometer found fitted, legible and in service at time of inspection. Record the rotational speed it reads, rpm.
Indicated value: 2600 rpm
